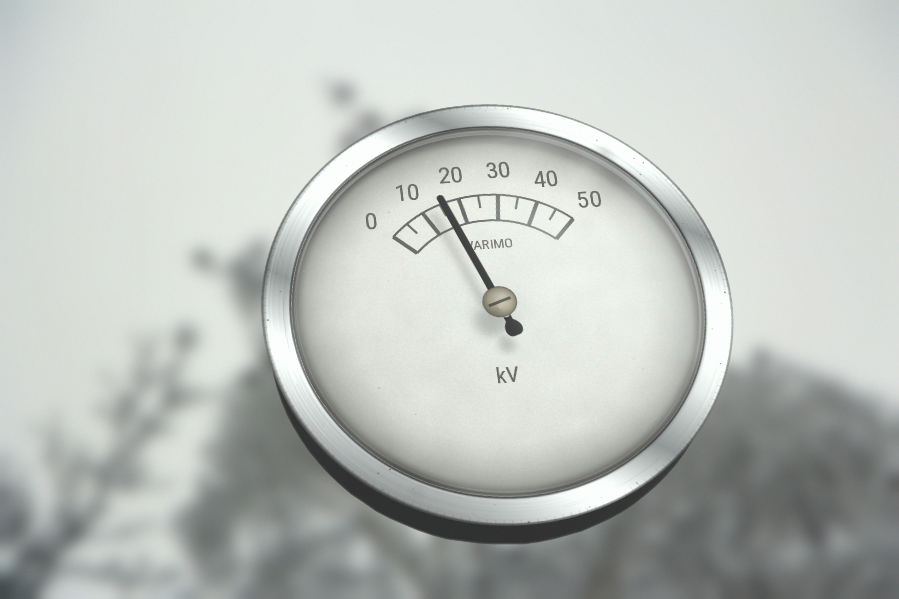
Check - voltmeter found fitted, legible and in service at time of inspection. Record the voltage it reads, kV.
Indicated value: 15 kV
